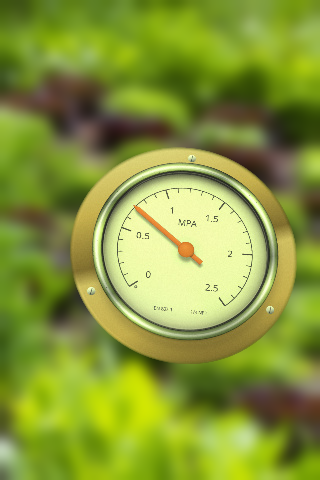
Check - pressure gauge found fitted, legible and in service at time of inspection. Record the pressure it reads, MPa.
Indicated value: 0.7 MPa
